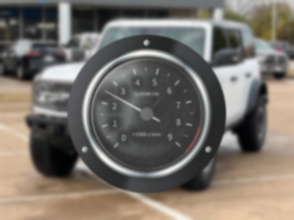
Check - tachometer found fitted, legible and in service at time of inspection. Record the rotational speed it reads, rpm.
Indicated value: 2500 rpm
